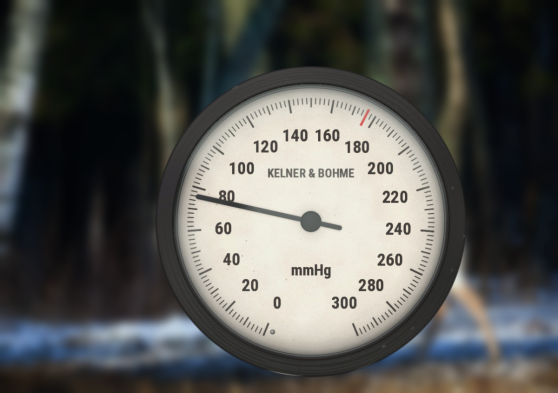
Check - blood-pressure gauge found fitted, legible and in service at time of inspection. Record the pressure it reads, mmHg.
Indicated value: 76 mmHg
